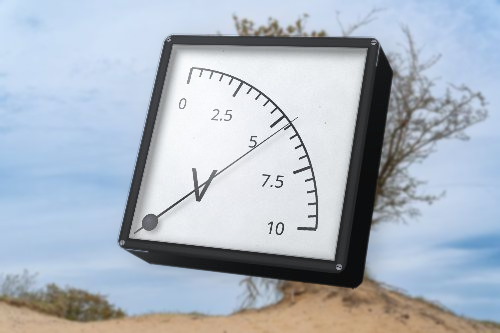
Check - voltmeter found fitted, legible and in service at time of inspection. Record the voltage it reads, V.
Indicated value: 5.5 V
